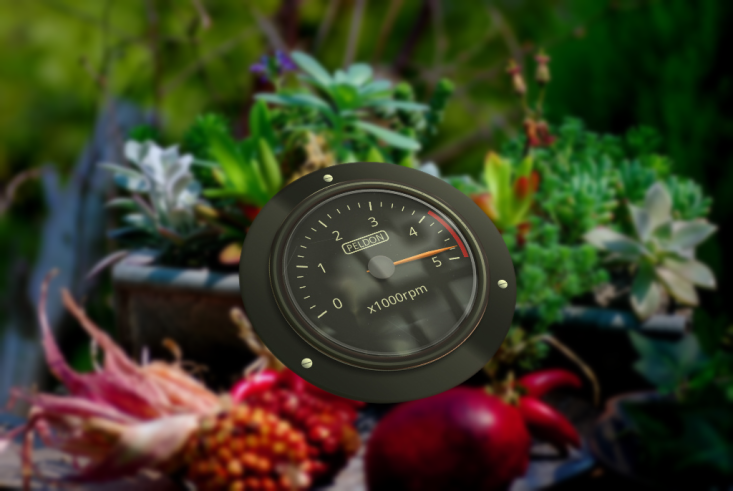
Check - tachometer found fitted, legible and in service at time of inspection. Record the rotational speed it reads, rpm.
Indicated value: 4800 rpm
